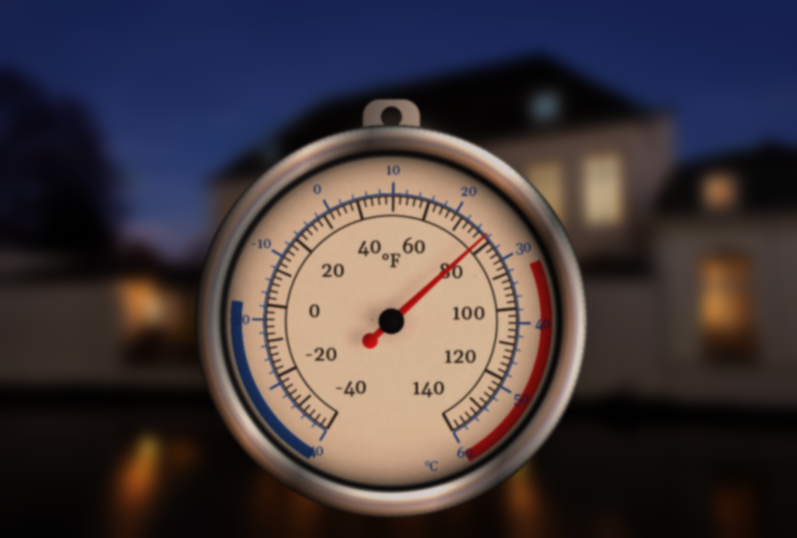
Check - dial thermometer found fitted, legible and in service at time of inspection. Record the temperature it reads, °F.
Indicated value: 78 °F
